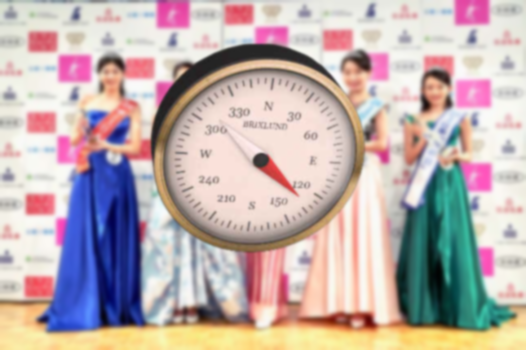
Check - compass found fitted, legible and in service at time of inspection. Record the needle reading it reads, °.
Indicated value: 130 °
